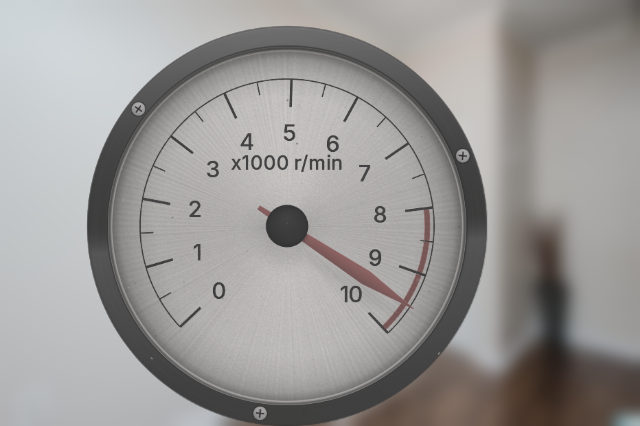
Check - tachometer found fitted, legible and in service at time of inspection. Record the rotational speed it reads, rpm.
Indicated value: 9500 rpm
